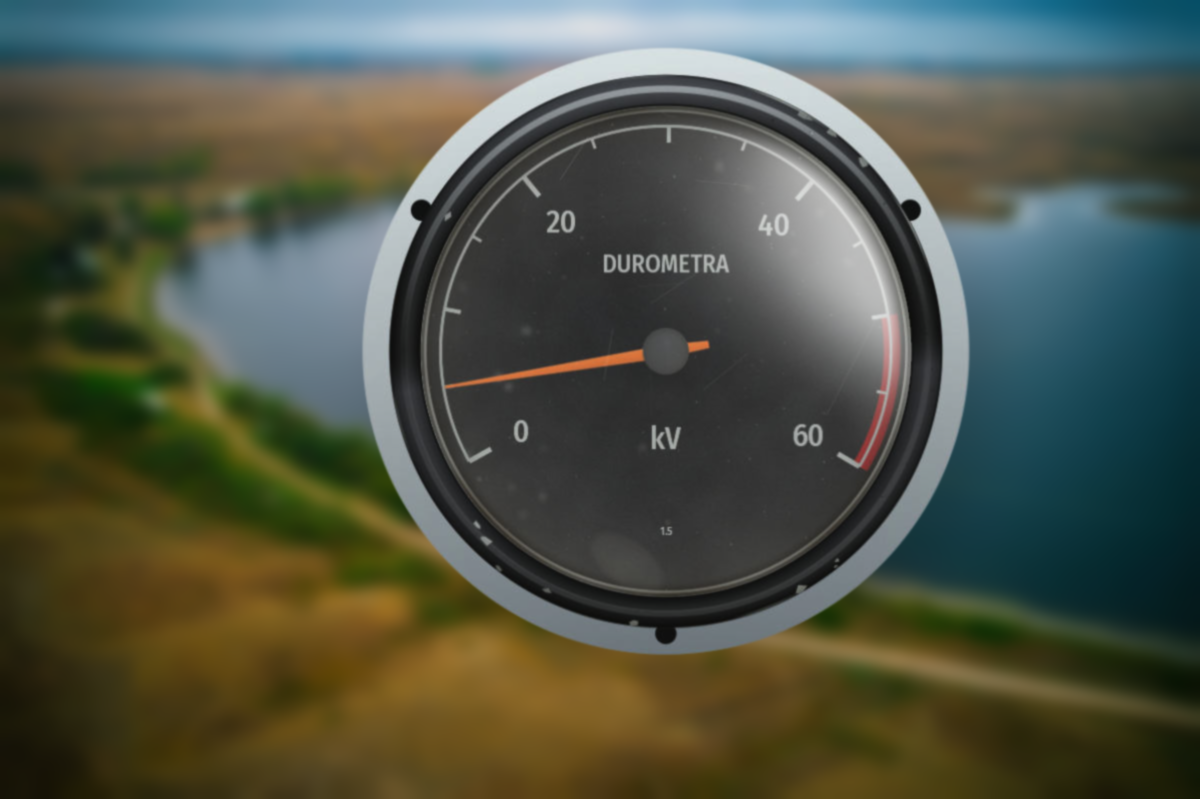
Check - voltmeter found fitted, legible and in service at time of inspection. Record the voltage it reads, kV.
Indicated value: 5 kV
